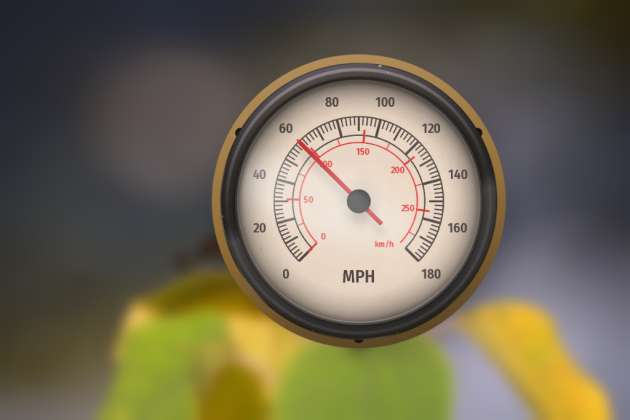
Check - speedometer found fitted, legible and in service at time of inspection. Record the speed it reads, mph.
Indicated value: 60 mph
